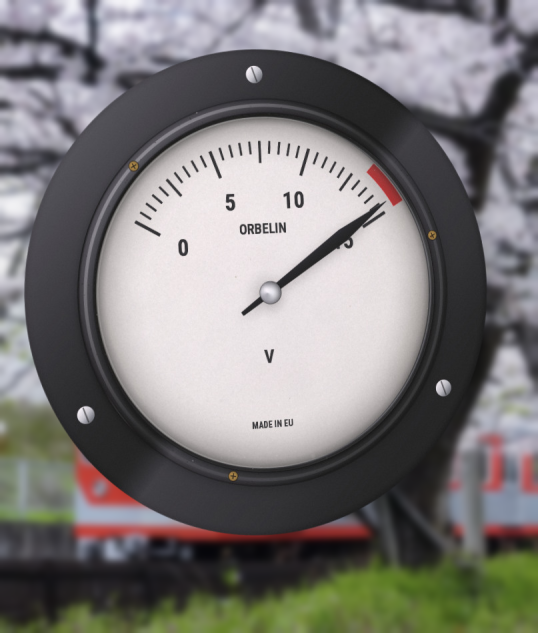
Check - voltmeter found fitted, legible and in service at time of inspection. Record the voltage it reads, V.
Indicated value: 14.5 V
